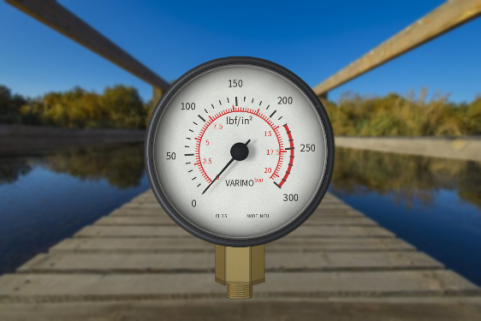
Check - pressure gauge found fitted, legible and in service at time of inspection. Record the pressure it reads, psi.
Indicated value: 0 psi
